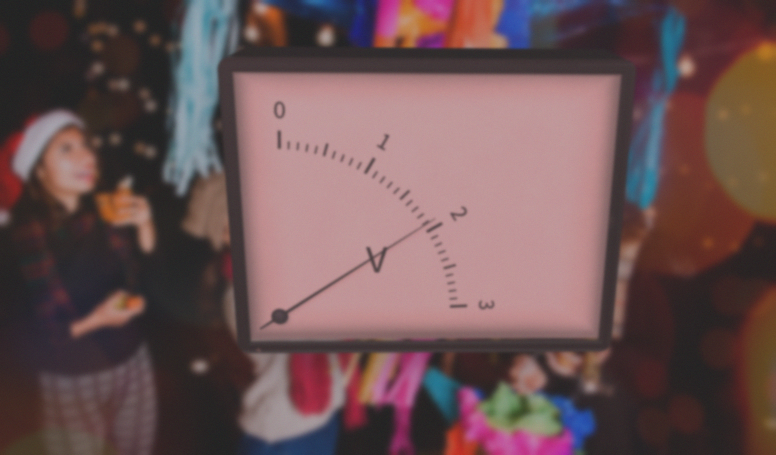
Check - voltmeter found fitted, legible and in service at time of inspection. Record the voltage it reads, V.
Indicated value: 1.9 V
